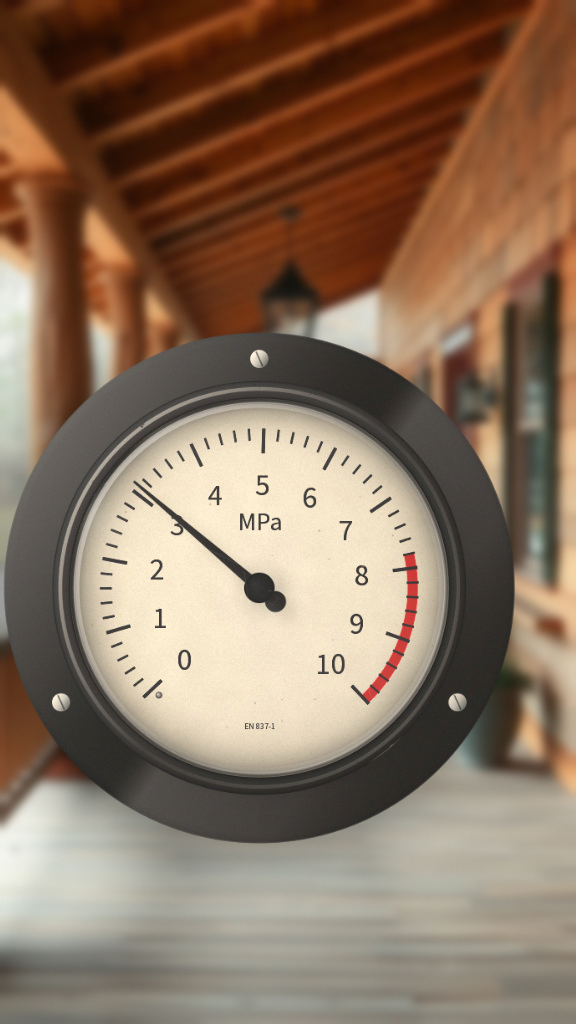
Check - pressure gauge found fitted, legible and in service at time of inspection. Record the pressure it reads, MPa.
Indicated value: 3.1 MPa
